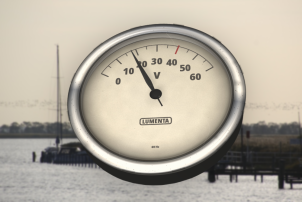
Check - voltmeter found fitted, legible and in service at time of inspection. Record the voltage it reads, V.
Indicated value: 17.5 V
